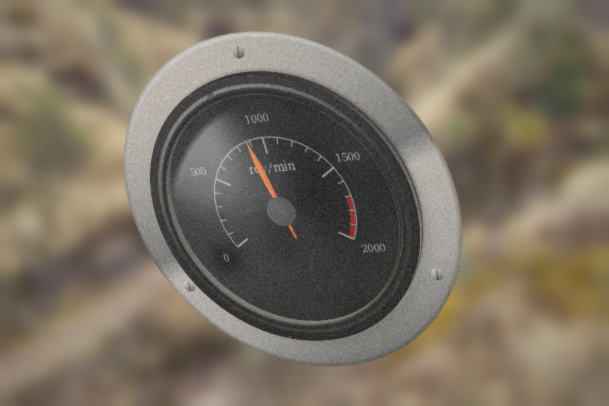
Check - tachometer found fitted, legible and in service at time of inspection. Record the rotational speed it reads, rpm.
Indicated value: 900 rpm
